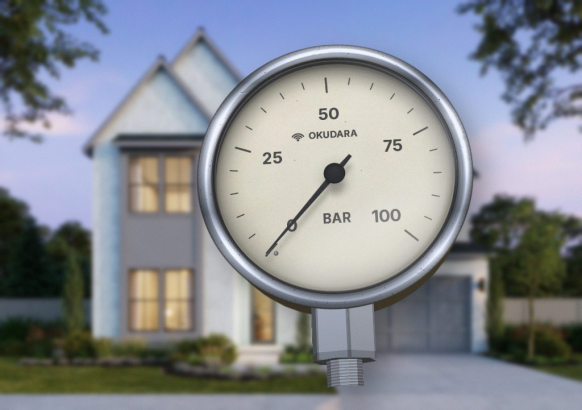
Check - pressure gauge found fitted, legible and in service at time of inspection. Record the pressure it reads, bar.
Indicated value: 0 bar
